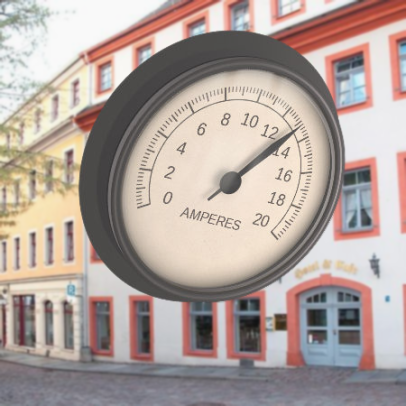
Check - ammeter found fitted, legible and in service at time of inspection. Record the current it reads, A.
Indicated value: 13 A
